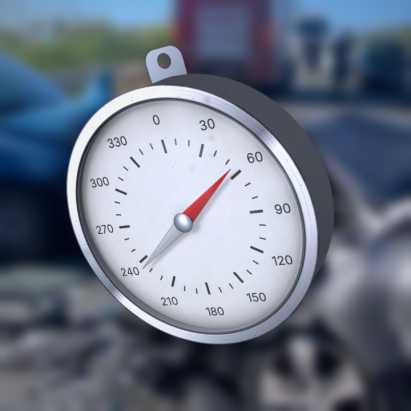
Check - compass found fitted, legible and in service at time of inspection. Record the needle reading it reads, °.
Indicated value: 55 °
